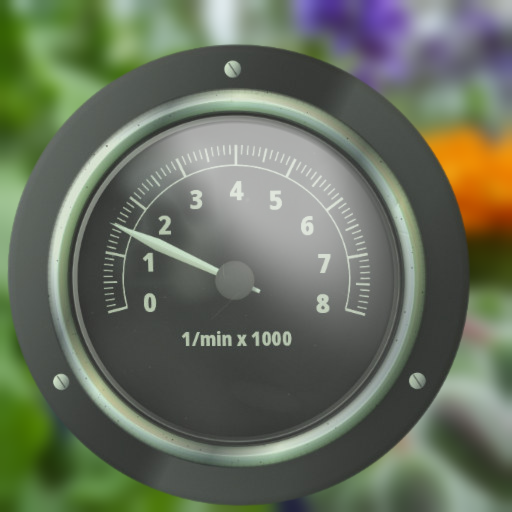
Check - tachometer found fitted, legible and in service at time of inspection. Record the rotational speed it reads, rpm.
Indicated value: 1500 rpm
